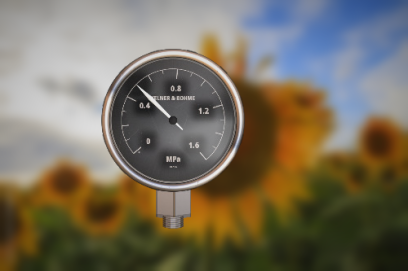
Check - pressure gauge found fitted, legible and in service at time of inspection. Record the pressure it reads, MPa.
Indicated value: 0.5 MPa
